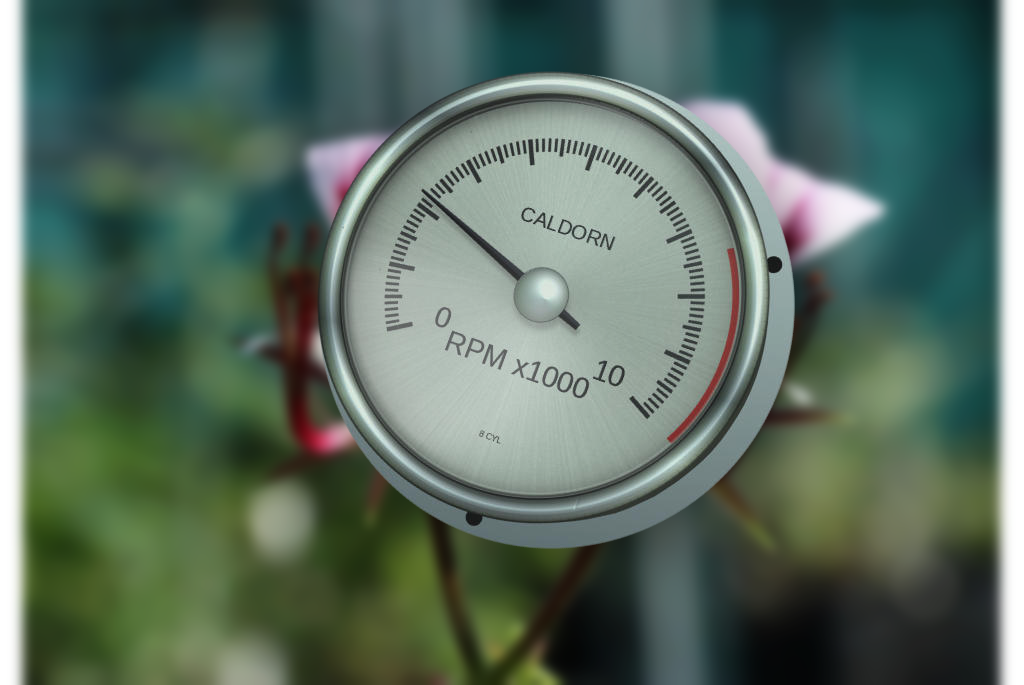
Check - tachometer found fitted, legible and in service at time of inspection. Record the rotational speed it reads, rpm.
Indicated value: 2200 rpm
